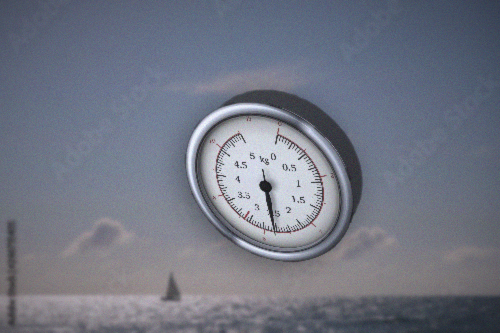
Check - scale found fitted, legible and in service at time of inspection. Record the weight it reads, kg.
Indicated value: 2.5 kg
